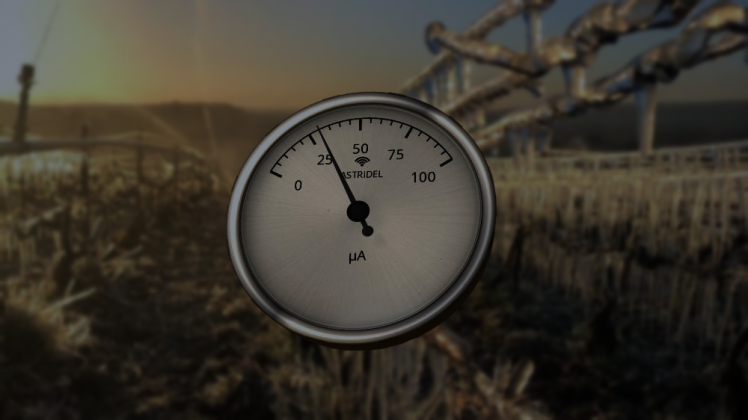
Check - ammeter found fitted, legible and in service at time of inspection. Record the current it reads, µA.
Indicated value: 30 µA
